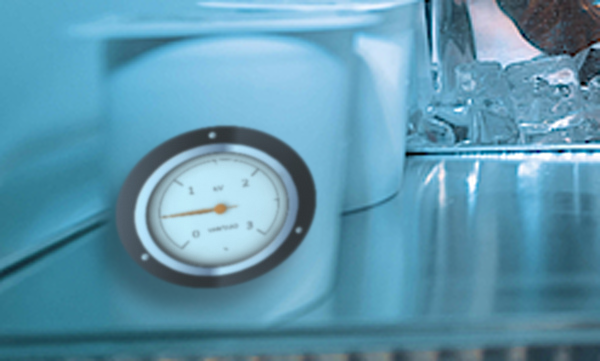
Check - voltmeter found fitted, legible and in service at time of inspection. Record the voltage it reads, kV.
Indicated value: 0.5 kV
